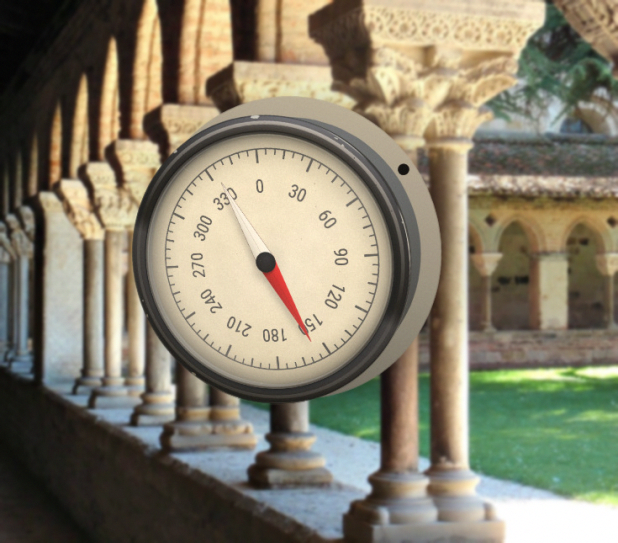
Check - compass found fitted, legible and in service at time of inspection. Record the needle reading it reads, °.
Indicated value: 155 °
